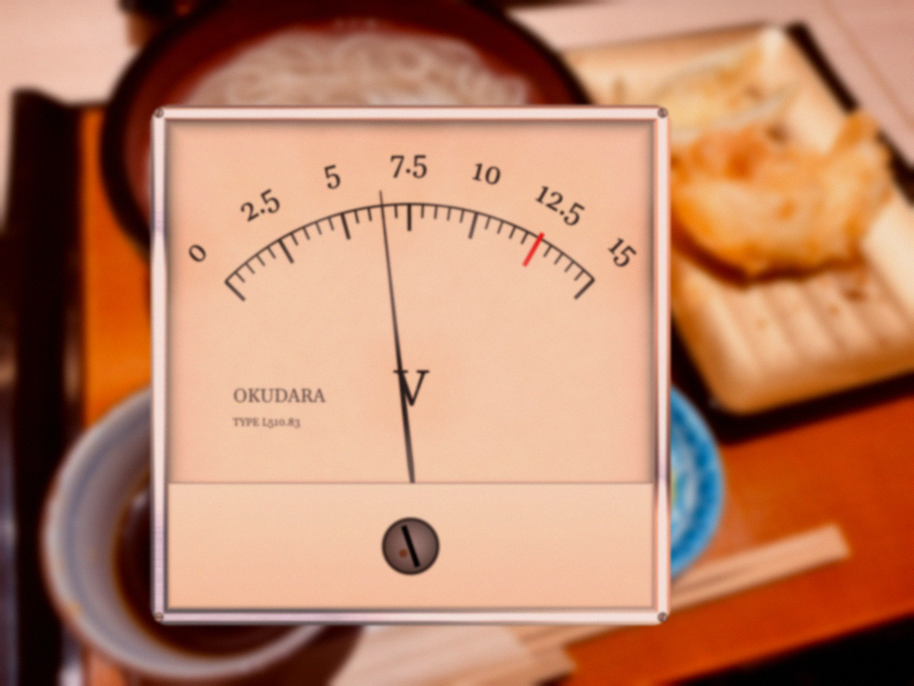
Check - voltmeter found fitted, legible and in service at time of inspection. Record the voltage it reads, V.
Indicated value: 6.5 V
